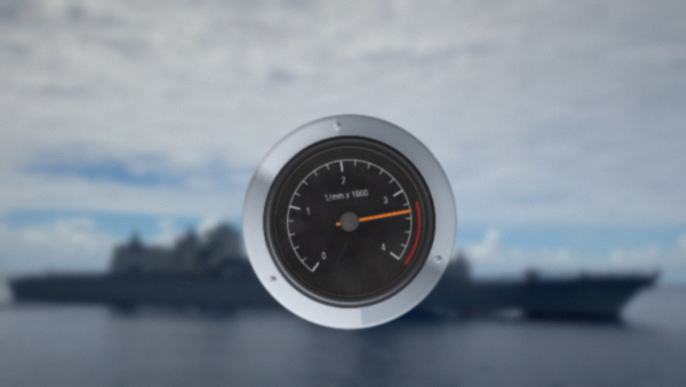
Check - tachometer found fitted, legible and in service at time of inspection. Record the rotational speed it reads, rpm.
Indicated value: 3300 rpm
